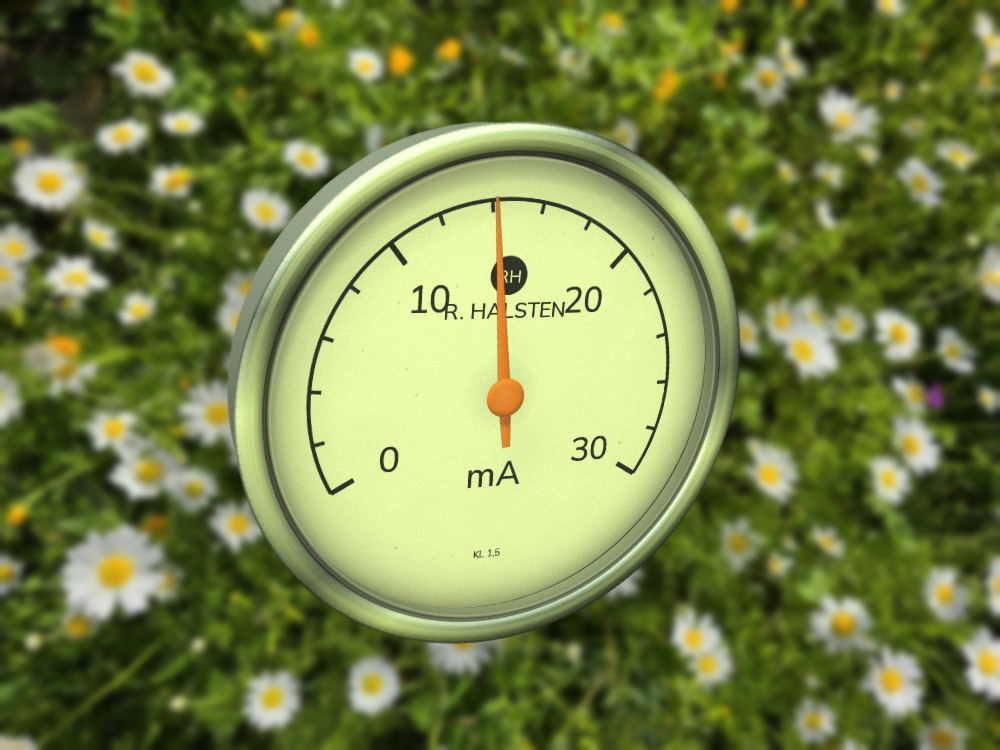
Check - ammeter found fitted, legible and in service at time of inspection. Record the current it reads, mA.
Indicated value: 14 mA
